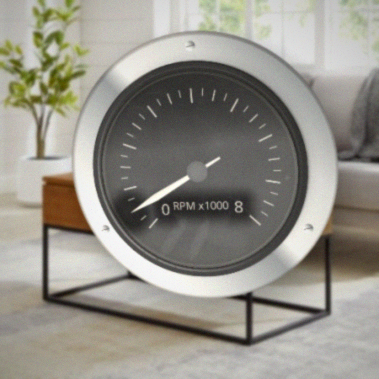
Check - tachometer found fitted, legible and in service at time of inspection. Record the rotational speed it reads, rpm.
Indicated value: 500 rpm
